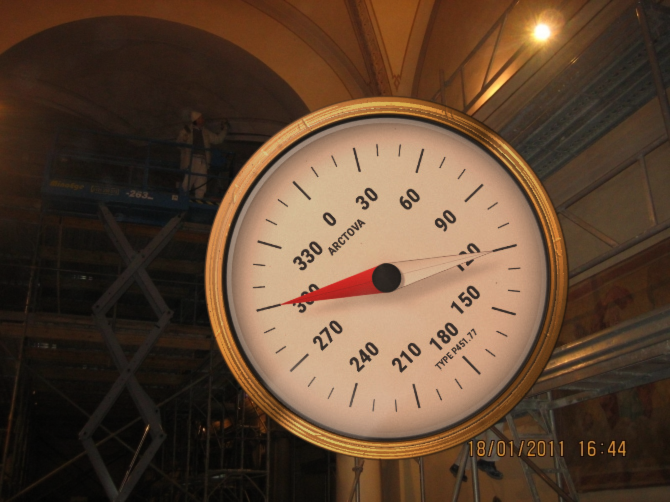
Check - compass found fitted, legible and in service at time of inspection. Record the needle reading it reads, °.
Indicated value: 300 °
